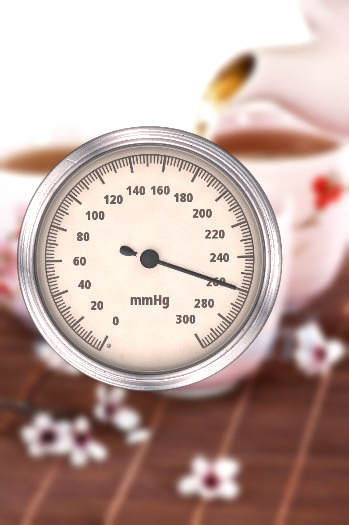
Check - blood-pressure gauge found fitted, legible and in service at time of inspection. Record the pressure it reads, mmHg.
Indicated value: 260 mmHg
